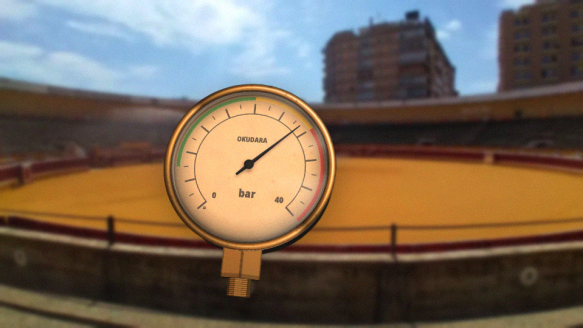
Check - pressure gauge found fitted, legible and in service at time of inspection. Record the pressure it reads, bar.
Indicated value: 27 bar
